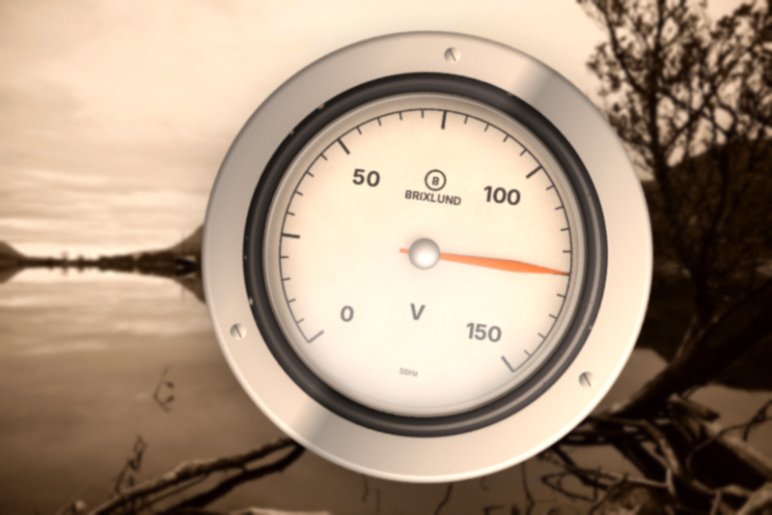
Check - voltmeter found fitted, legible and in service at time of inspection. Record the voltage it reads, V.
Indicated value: 125 V
